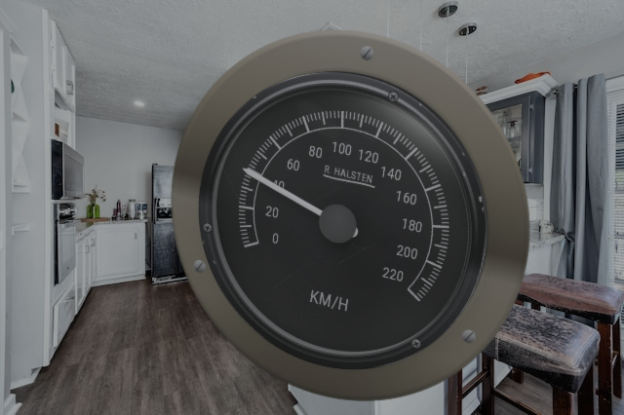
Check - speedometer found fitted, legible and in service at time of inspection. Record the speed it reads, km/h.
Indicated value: 40 km/h
